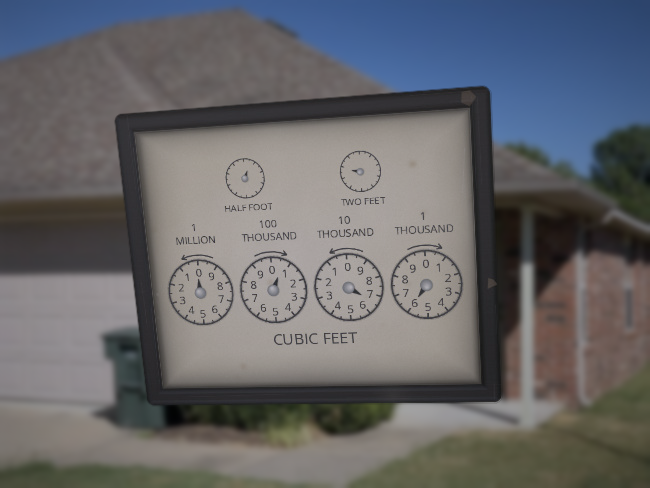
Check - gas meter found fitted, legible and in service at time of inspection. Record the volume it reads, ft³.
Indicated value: 6600 ft³
